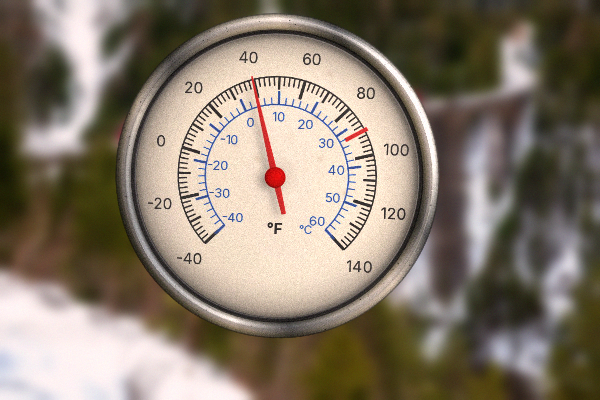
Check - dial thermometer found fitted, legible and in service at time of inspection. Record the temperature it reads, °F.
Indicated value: 40 °F
